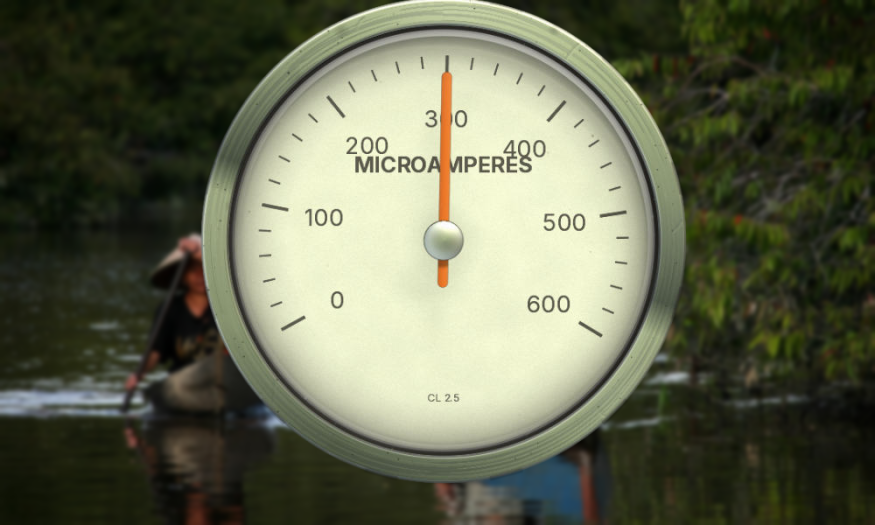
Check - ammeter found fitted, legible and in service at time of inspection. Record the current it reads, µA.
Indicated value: 300 µA
